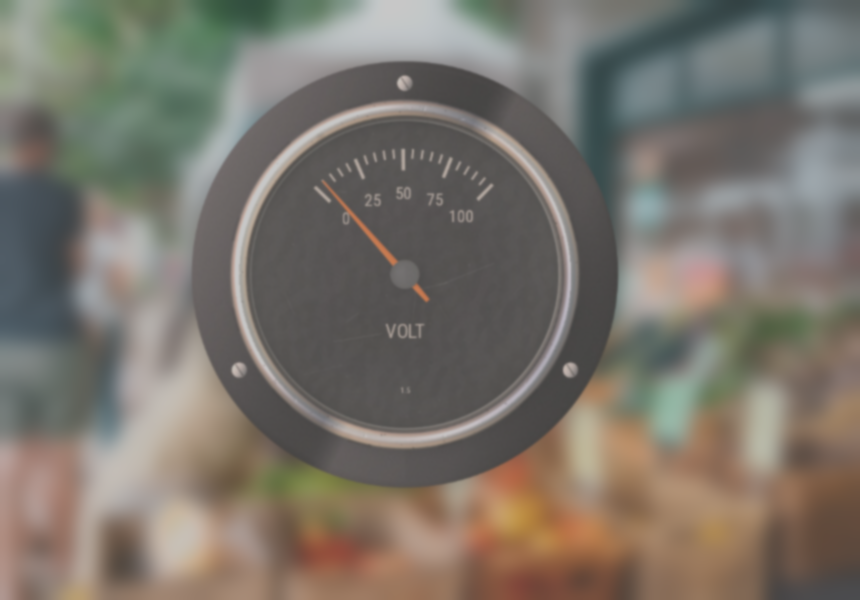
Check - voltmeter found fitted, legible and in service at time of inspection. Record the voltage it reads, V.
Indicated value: 5 V
